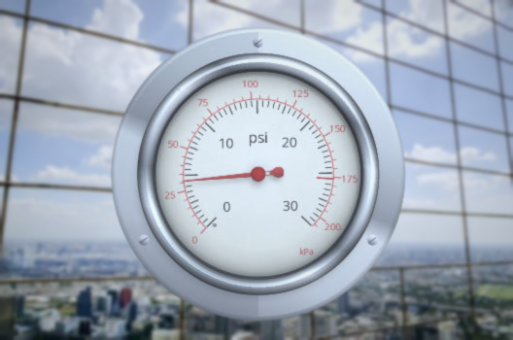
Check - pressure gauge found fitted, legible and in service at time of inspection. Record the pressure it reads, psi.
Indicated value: 4.5 psi
